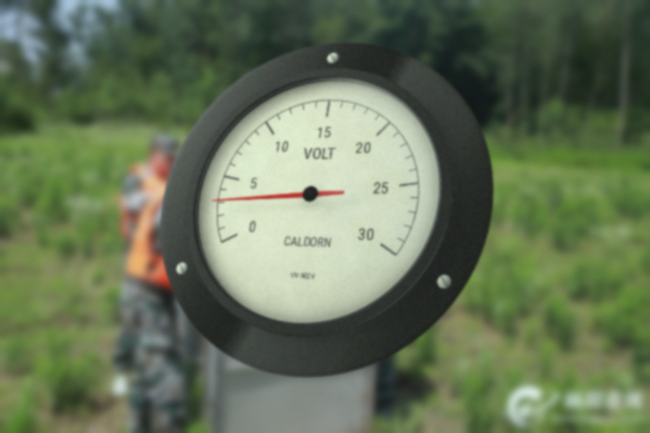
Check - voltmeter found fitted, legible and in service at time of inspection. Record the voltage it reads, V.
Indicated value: 3 V
